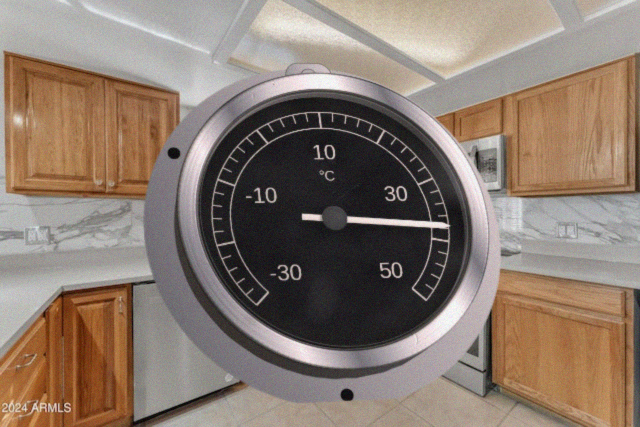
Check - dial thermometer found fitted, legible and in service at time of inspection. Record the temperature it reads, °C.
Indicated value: 38 °C
